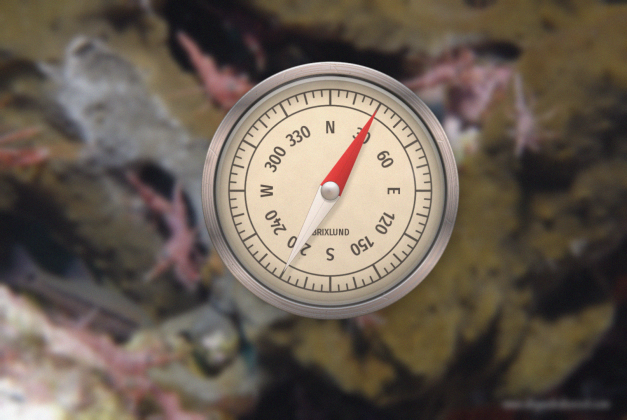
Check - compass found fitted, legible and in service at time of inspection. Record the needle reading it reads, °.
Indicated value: 30 °
